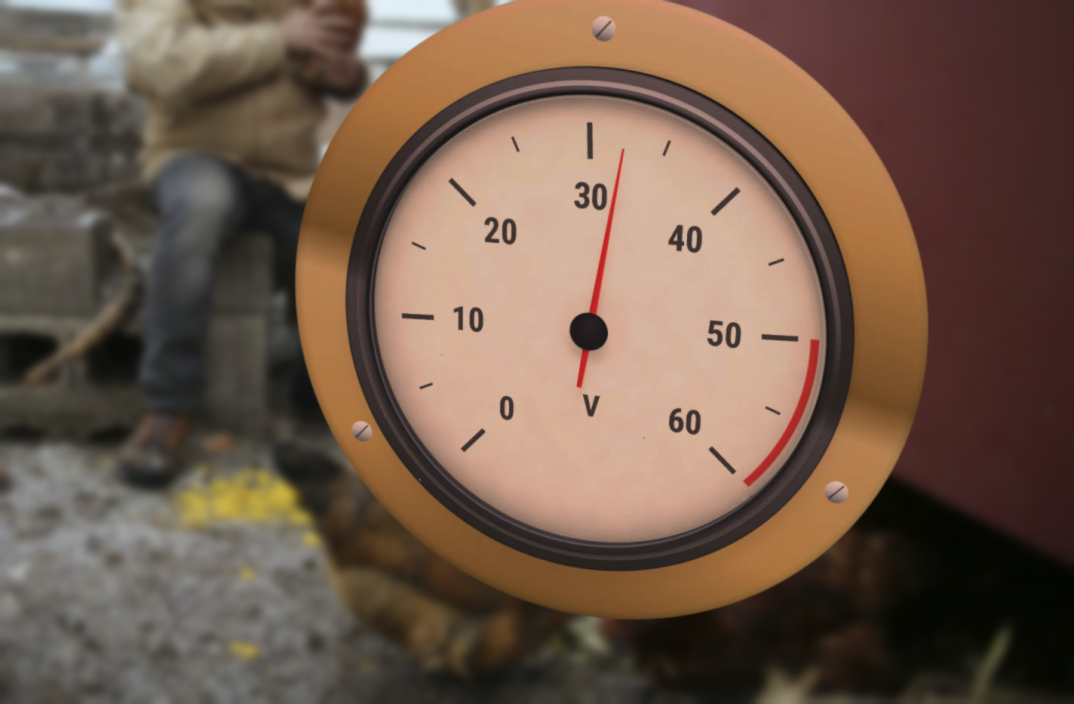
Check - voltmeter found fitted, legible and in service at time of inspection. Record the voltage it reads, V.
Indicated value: 32.5 V
